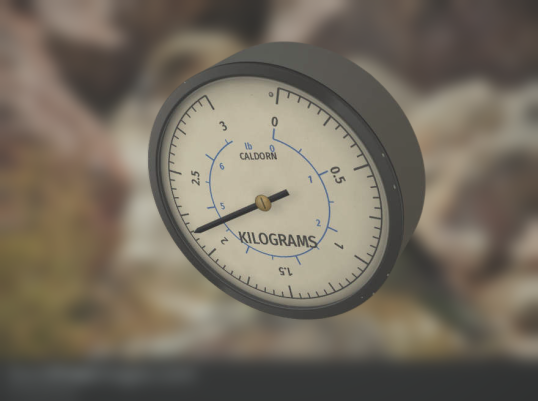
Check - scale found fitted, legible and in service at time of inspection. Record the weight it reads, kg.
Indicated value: 2.15 kg
